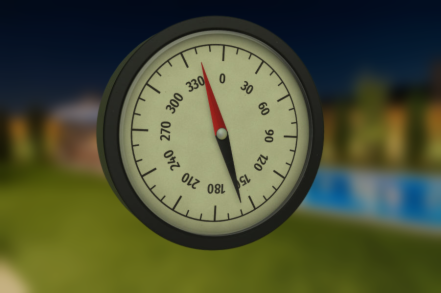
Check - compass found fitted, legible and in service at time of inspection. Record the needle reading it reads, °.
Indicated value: 340 °
